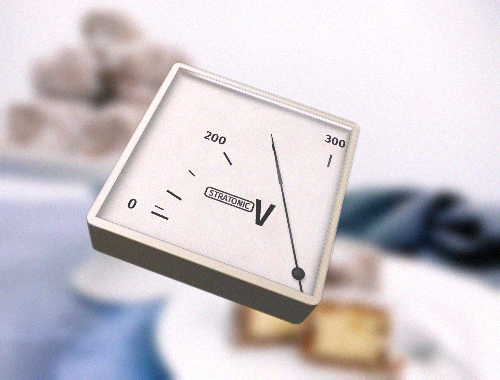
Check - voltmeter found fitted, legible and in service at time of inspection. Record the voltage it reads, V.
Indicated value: 250 V
